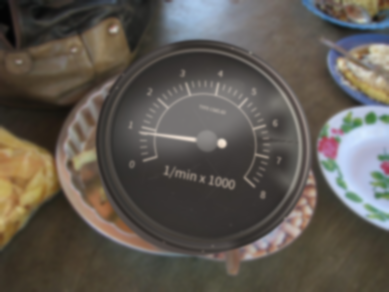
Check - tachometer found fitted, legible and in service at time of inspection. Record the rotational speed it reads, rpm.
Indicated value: 800 rpm
